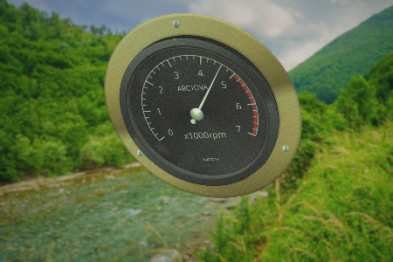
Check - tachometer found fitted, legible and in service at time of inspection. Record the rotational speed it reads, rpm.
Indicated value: 4600 rpm
